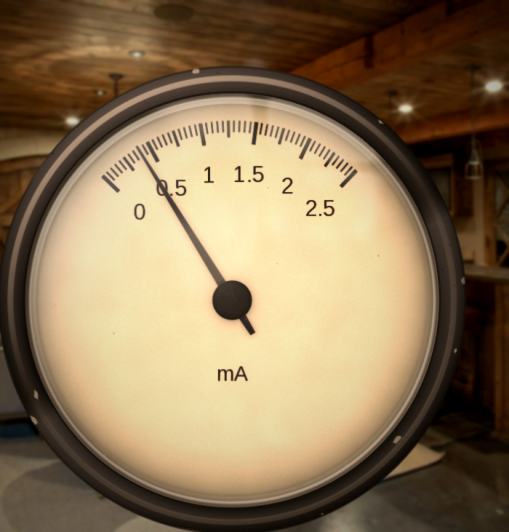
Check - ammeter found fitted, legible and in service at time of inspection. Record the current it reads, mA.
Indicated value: 0.4 mA
